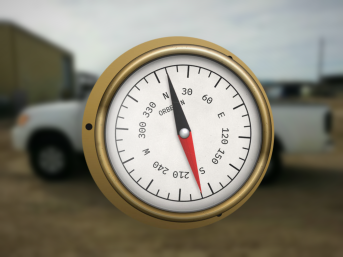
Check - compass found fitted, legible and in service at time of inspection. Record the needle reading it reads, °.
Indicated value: 190 °
